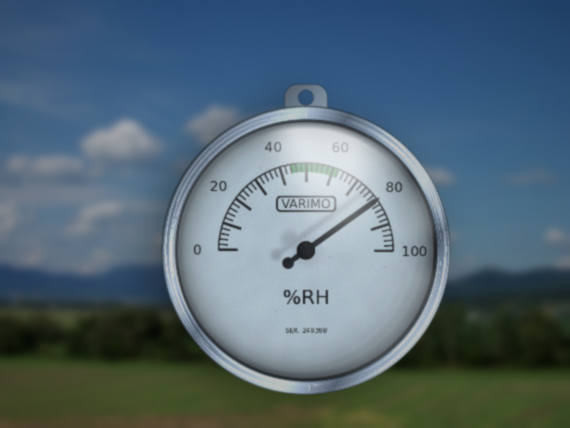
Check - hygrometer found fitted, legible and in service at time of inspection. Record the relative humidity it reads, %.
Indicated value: 80 %
